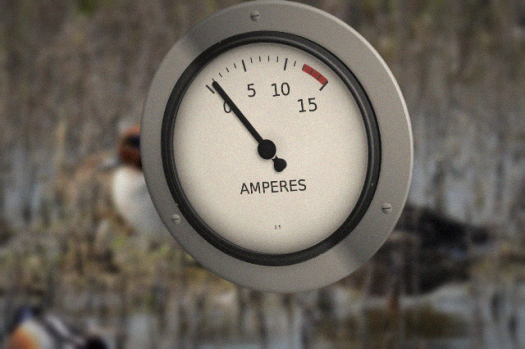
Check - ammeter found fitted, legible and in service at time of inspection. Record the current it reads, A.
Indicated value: 1 A
